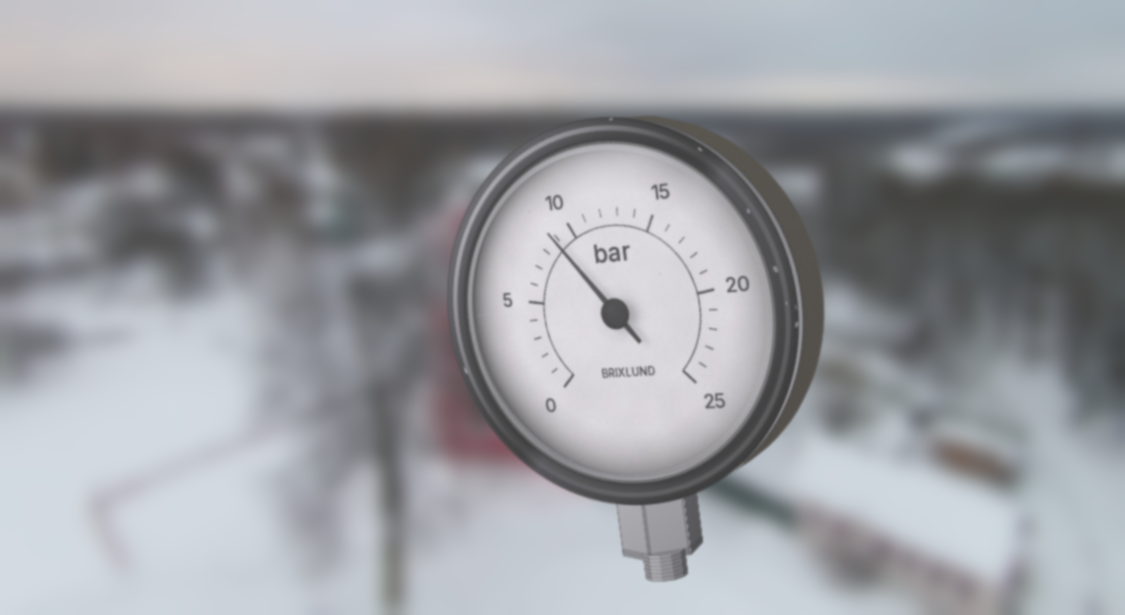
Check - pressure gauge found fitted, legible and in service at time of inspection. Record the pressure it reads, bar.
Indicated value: 9 bar
